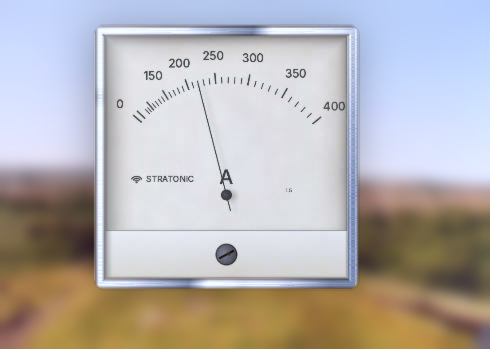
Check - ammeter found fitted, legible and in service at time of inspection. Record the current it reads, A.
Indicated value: 220 A
